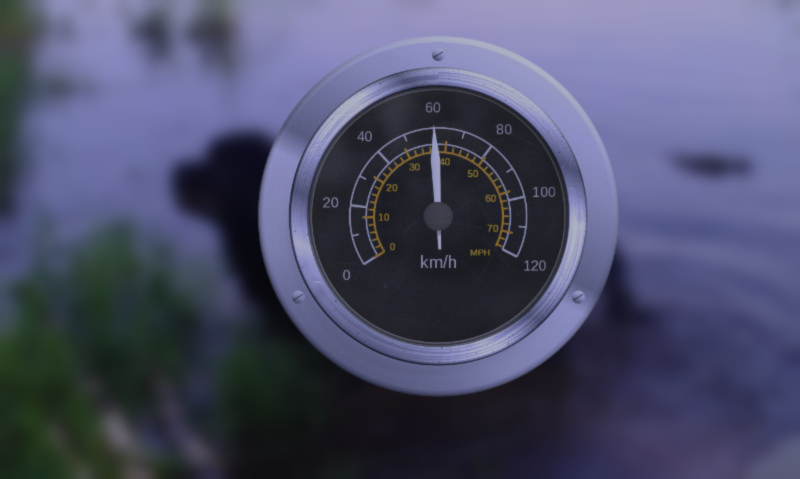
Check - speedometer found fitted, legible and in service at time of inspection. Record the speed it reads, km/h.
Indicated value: 60 km/h
